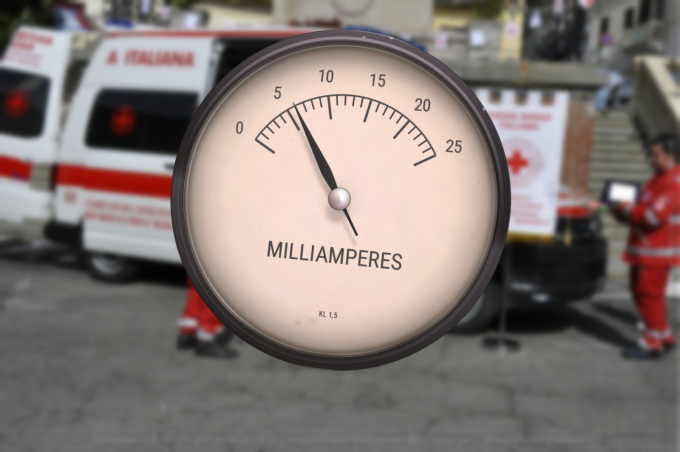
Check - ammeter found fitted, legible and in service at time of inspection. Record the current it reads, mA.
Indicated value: 6 mA
